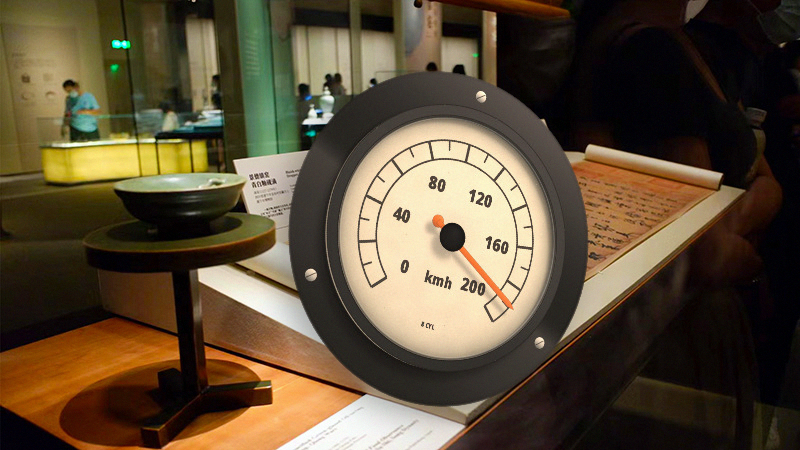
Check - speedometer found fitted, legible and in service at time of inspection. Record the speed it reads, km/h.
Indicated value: 190 km/h
